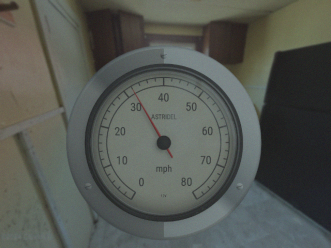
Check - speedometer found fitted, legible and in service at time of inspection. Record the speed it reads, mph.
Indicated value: 32 mph
